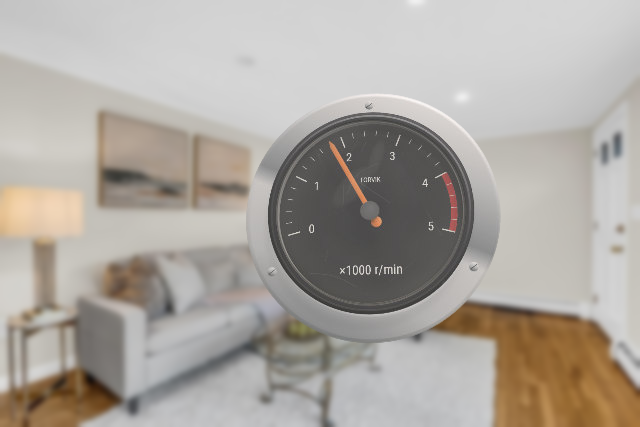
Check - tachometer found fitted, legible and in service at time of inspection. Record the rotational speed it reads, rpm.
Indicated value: 1800 rpm
